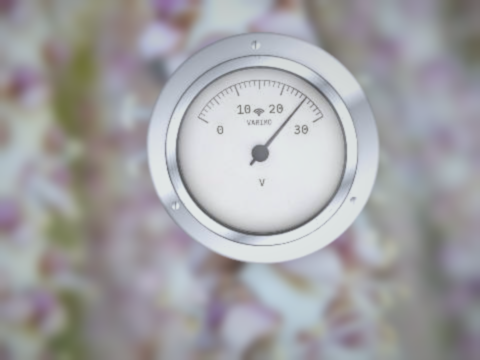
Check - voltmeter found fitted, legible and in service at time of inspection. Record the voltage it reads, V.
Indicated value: 25 V
